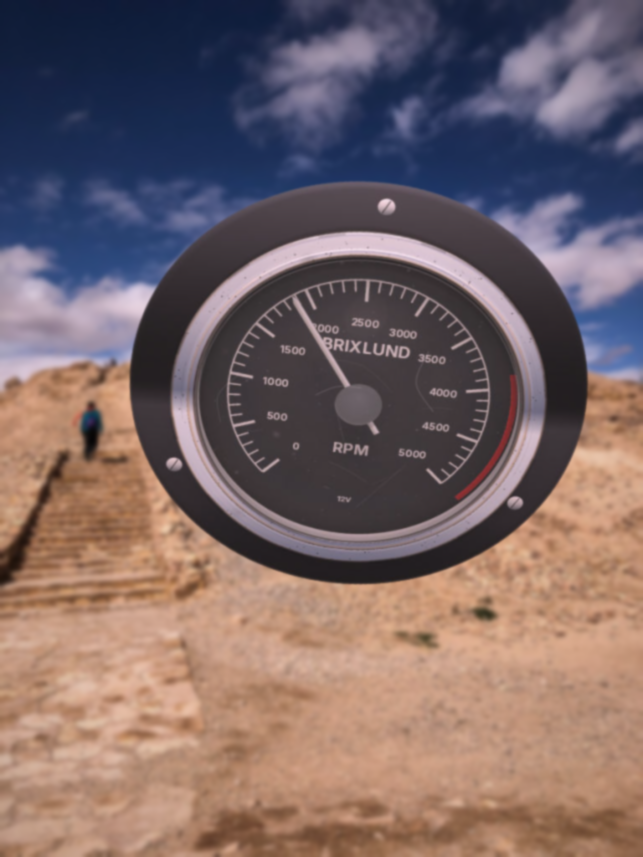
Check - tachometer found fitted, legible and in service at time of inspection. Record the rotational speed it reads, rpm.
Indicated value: 1900 rpm
